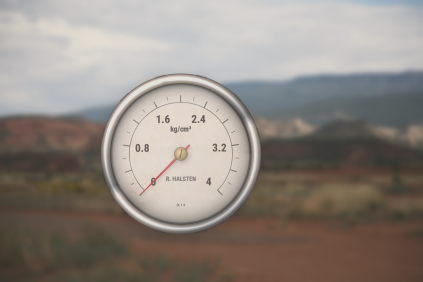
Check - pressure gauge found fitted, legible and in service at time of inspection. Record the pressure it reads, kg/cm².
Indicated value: 0 kg/cm²
